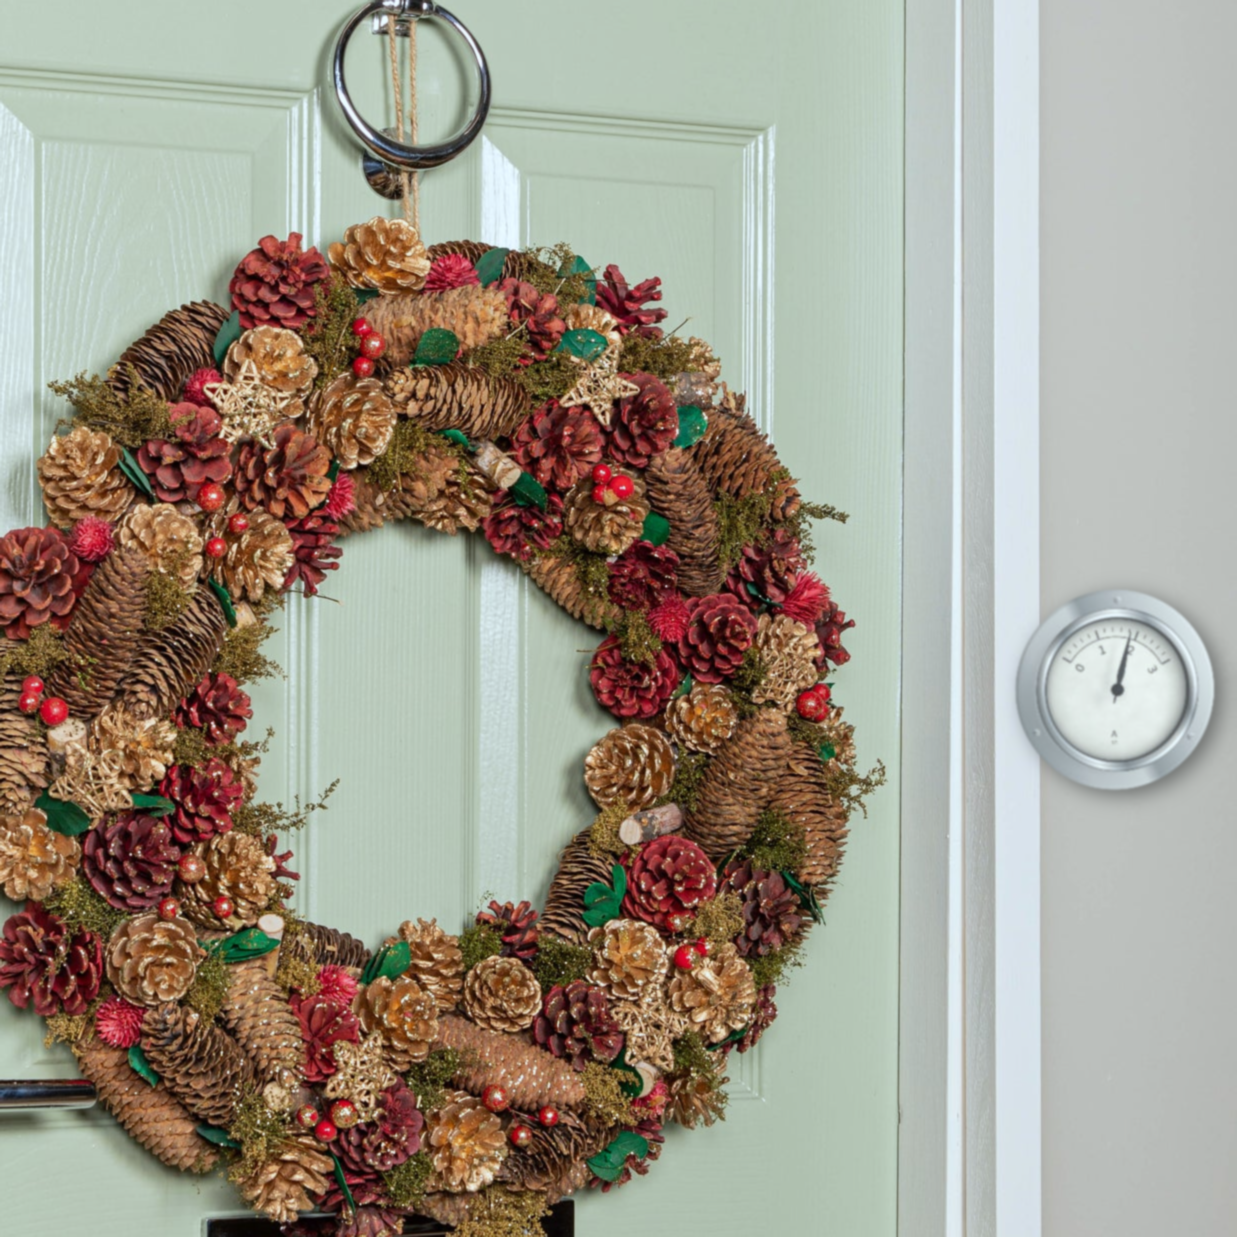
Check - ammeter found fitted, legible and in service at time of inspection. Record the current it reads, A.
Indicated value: 1.8 A
